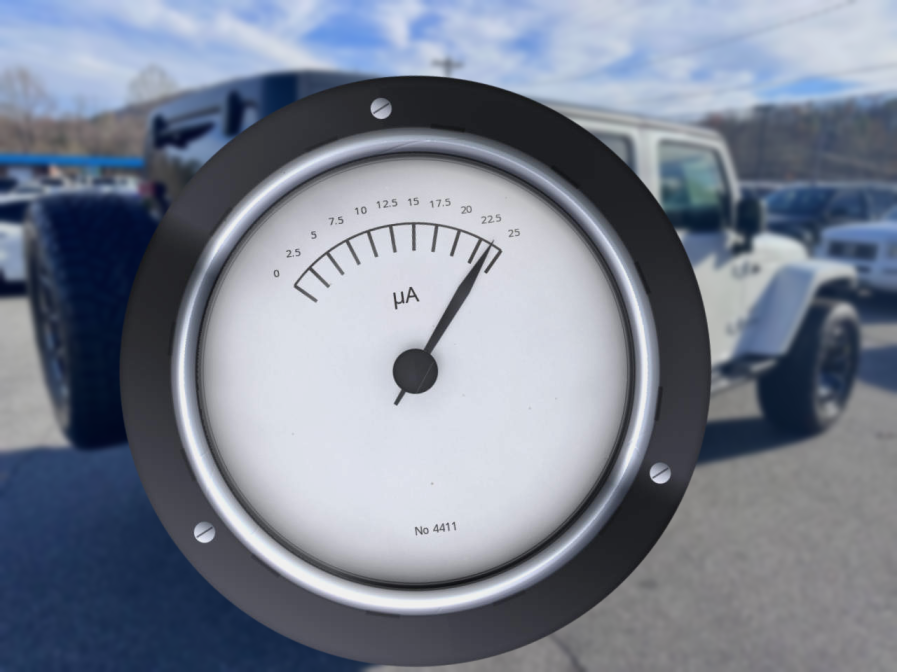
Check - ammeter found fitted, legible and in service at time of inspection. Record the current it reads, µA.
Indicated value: 23.75 µA
